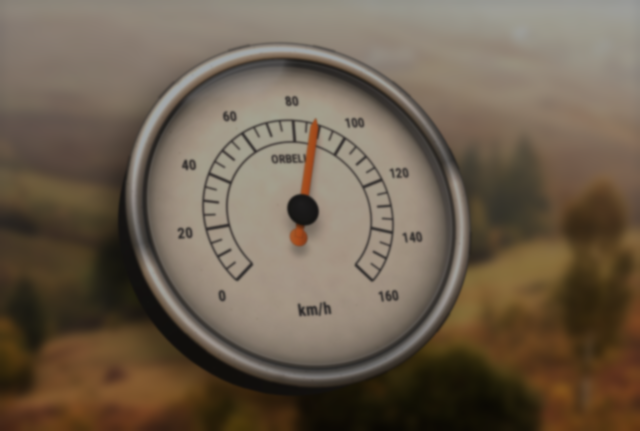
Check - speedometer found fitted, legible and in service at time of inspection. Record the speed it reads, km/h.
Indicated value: 87.5 km/h
